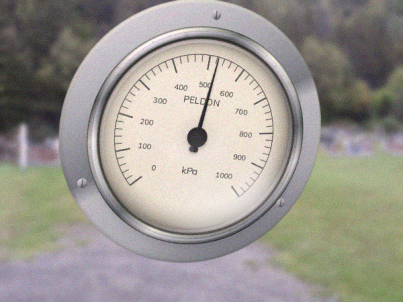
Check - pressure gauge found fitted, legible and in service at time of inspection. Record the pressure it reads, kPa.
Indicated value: 520 kPa
